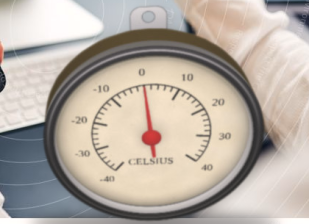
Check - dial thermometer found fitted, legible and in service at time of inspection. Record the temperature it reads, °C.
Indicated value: 0 °C
